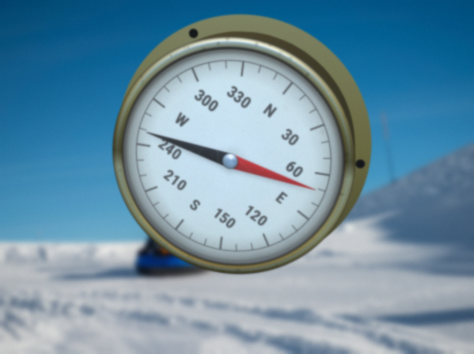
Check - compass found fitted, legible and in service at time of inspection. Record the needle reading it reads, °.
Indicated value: 70 °
